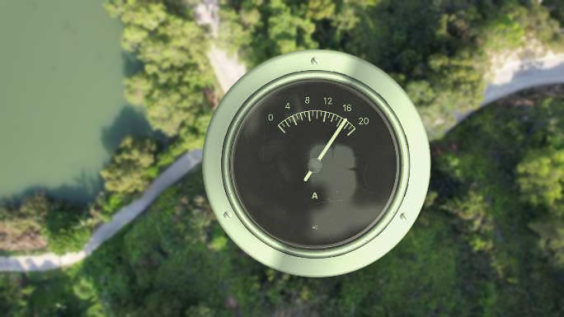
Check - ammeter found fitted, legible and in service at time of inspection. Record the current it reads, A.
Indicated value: 17 A
